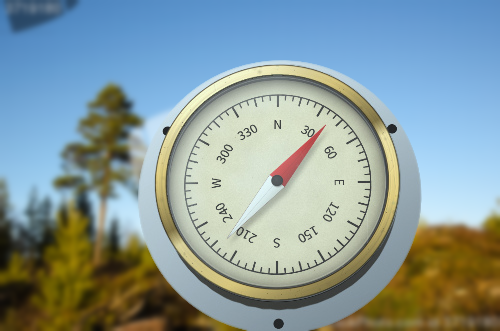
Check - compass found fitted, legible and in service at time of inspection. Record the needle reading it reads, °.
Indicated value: 40 °
